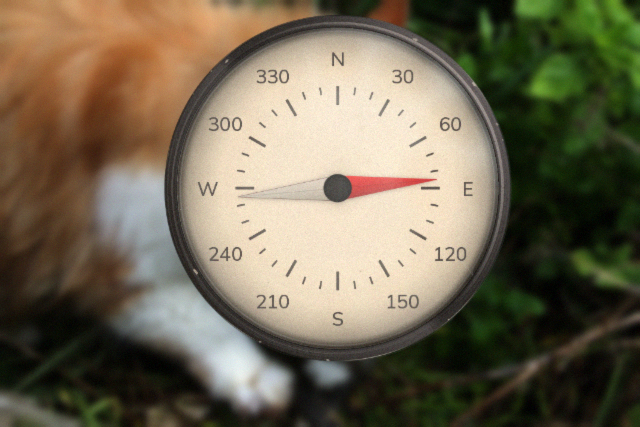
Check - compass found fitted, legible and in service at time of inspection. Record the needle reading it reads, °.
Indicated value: 85 °
